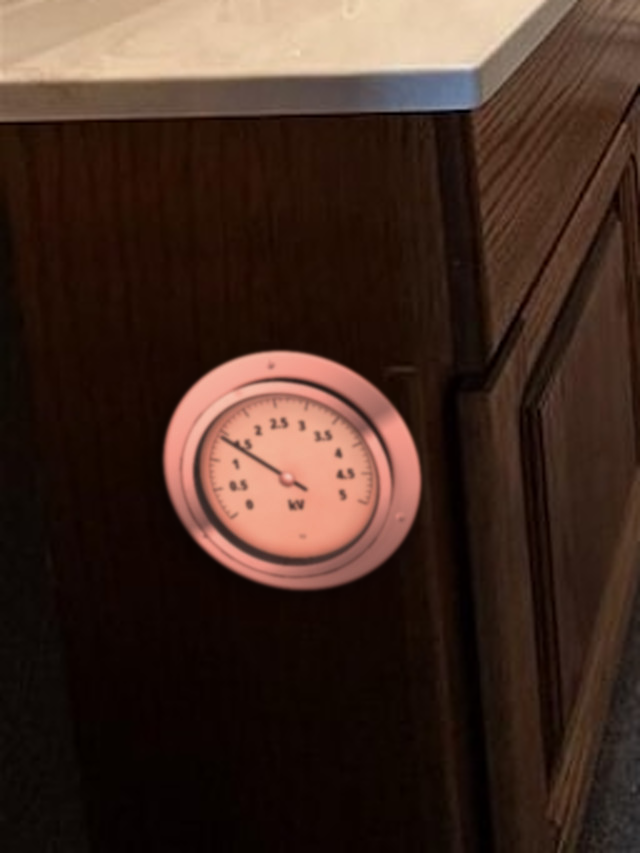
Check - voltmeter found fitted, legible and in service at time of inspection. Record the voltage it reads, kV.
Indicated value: 1.5 kV
